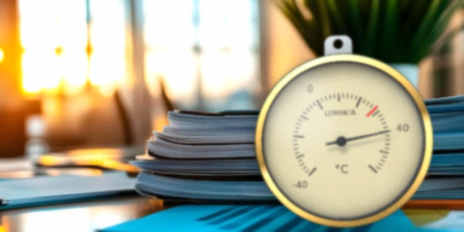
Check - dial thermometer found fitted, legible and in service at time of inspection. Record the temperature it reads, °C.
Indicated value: 40 °C
